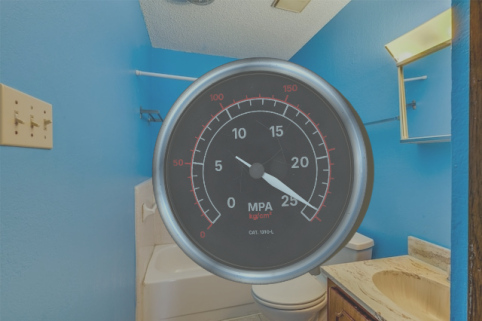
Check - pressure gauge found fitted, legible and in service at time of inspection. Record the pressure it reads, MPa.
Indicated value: 24 MPa
